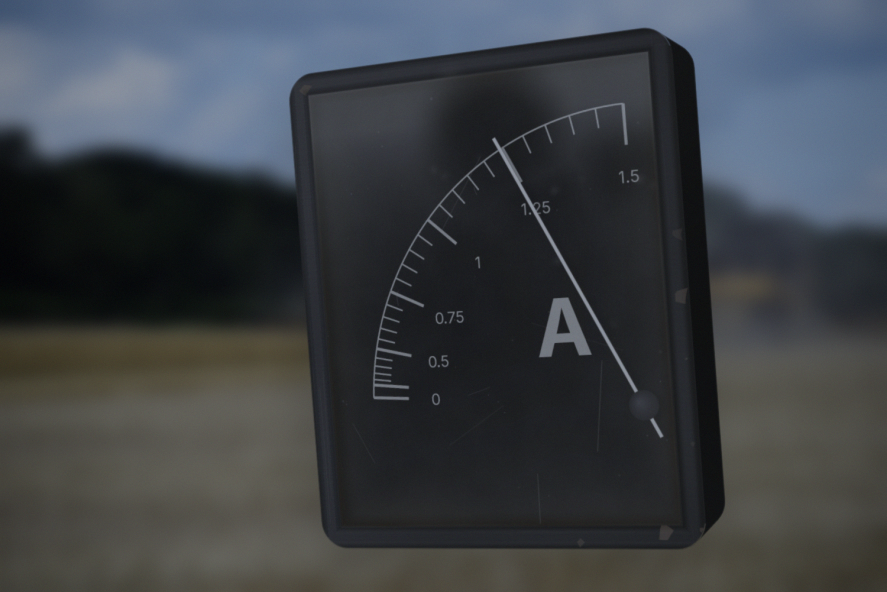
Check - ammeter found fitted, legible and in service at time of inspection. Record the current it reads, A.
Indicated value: 1.25 A
